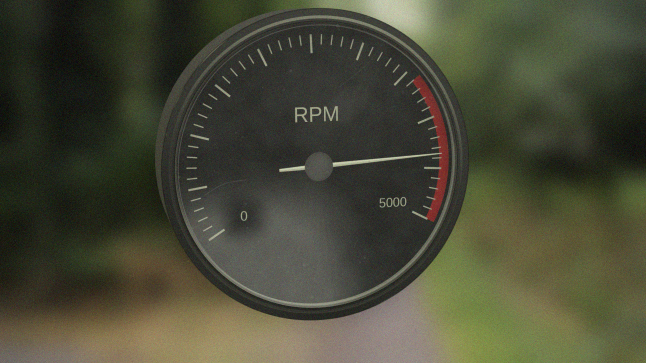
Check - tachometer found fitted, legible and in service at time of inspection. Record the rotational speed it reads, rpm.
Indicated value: 4350 rpm
